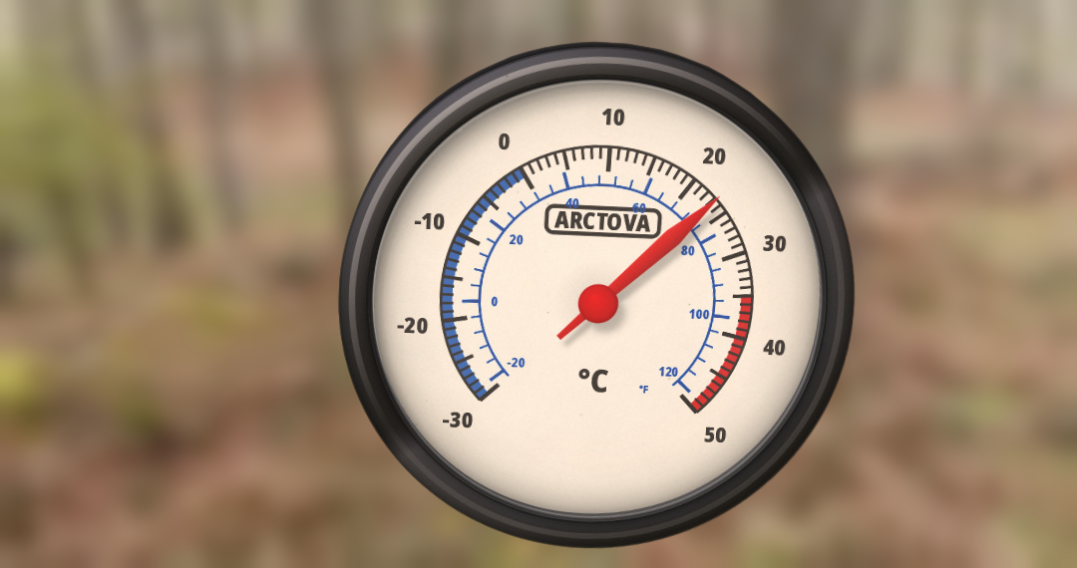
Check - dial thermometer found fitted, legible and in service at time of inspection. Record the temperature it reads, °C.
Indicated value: 23 °C
